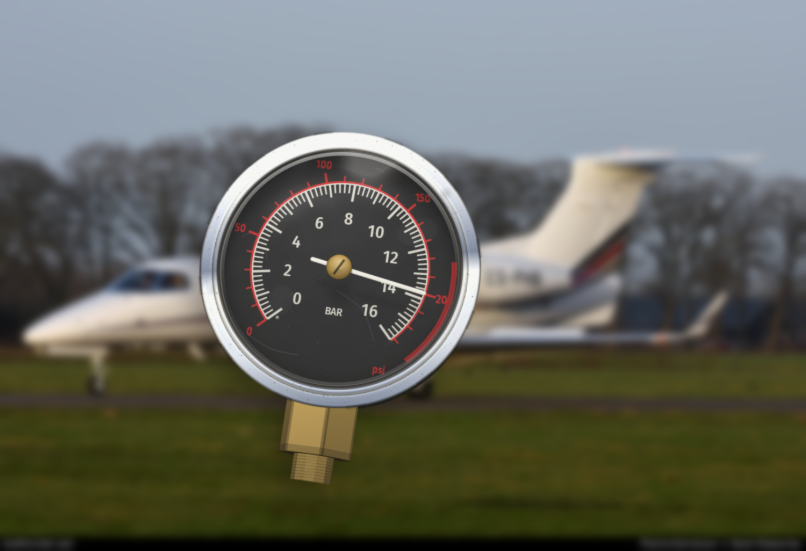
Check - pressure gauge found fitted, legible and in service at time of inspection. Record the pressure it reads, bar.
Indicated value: 13.8 bar
